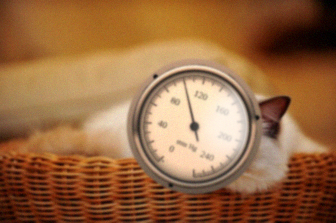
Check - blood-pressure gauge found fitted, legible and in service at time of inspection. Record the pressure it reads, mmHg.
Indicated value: 100 mmHg
